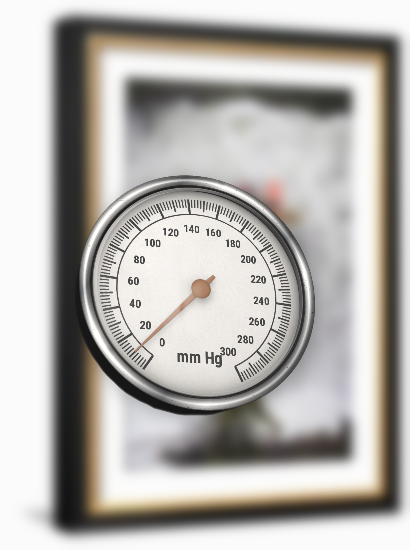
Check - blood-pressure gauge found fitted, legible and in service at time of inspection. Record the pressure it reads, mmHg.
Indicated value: 10 mmHg
